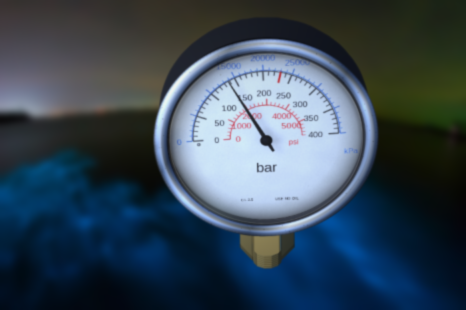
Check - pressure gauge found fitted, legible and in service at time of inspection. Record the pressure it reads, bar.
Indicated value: 140 bar
